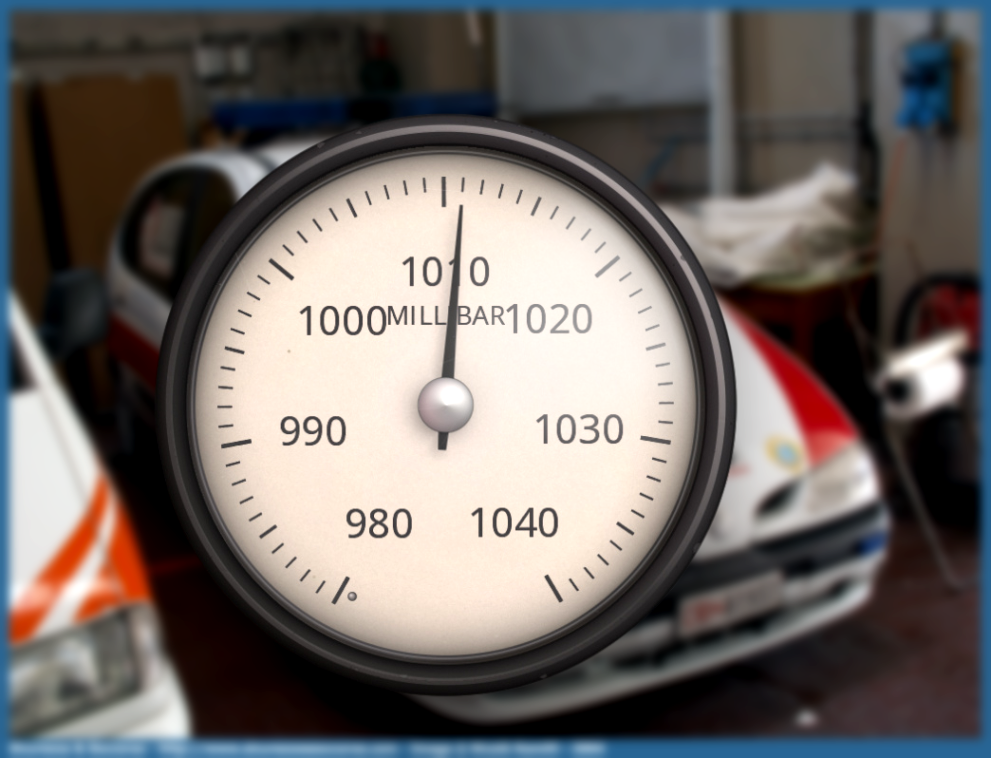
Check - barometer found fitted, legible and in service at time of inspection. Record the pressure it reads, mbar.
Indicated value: 1011 mbar
